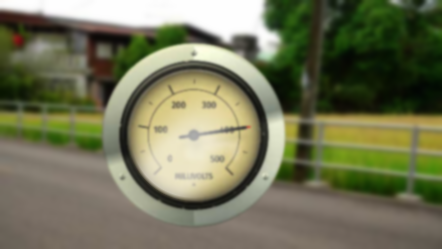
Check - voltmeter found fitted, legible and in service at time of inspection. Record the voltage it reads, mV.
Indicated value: 400 mV
